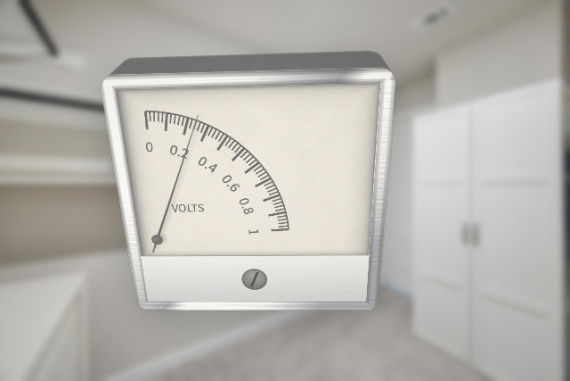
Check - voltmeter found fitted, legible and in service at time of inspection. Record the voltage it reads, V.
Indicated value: 0.24 V
